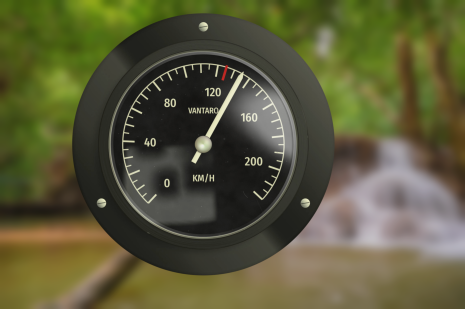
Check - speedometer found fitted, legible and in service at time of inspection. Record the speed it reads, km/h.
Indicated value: 135 km/h
